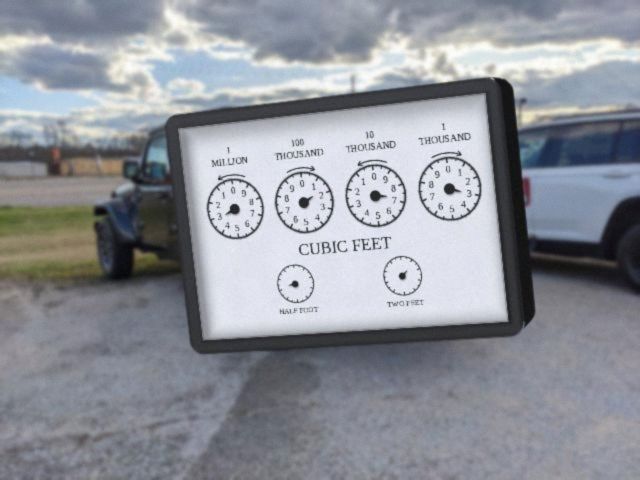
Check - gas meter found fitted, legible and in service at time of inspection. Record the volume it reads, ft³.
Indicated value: 317300 ft³
